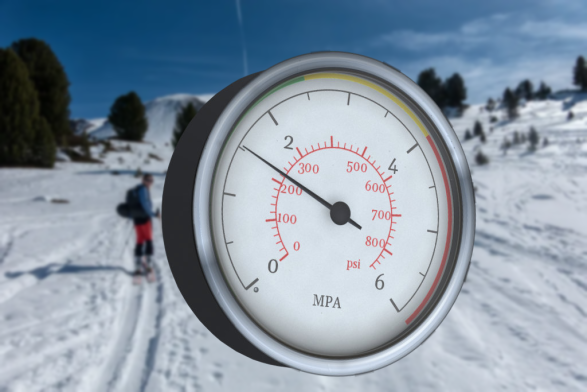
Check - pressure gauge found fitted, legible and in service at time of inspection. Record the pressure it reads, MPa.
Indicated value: 1.5 MPa
